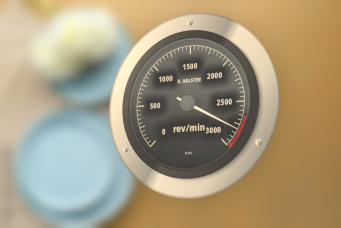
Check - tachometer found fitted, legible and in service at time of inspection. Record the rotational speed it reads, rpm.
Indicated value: 2800 rpm
